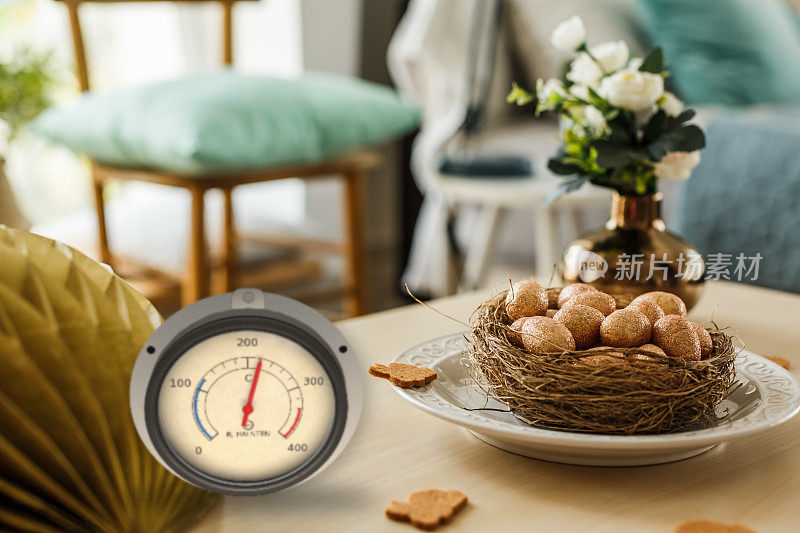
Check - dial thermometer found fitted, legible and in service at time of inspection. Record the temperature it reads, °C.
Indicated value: 220 °C
